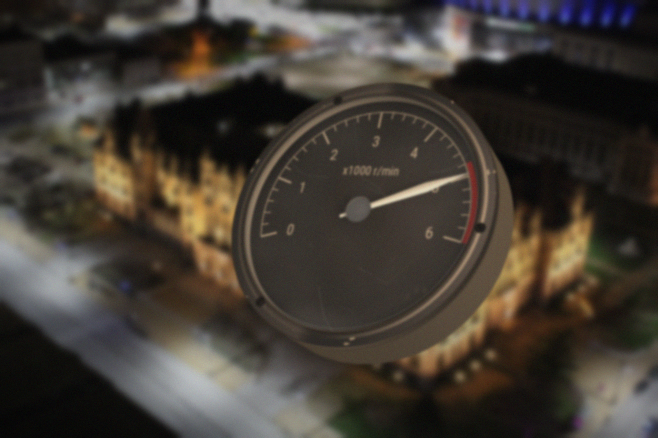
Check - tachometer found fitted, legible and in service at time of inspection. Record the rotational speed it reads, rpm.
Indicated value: 5000 rpm
